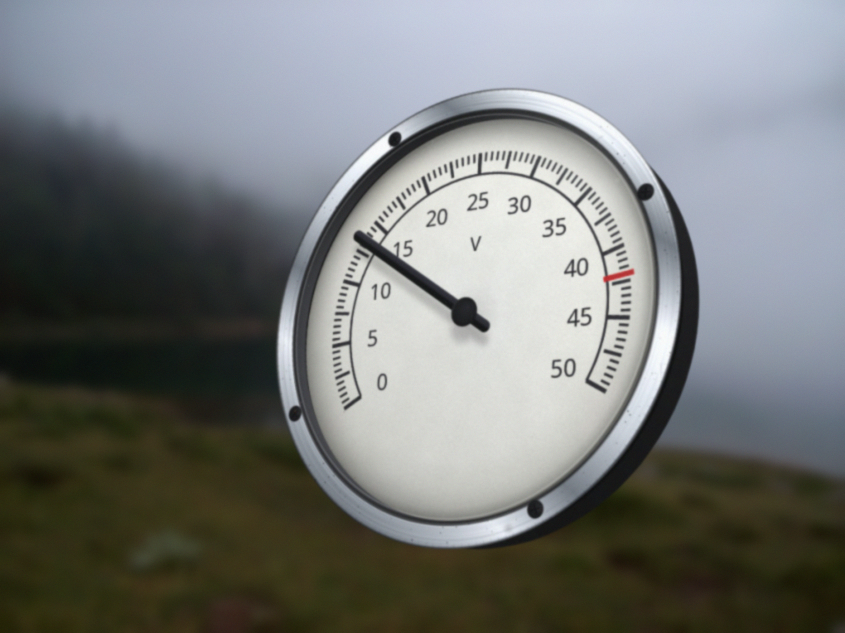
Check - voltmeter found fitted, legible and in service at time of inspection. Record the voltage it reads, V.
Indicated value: 13.5 V
